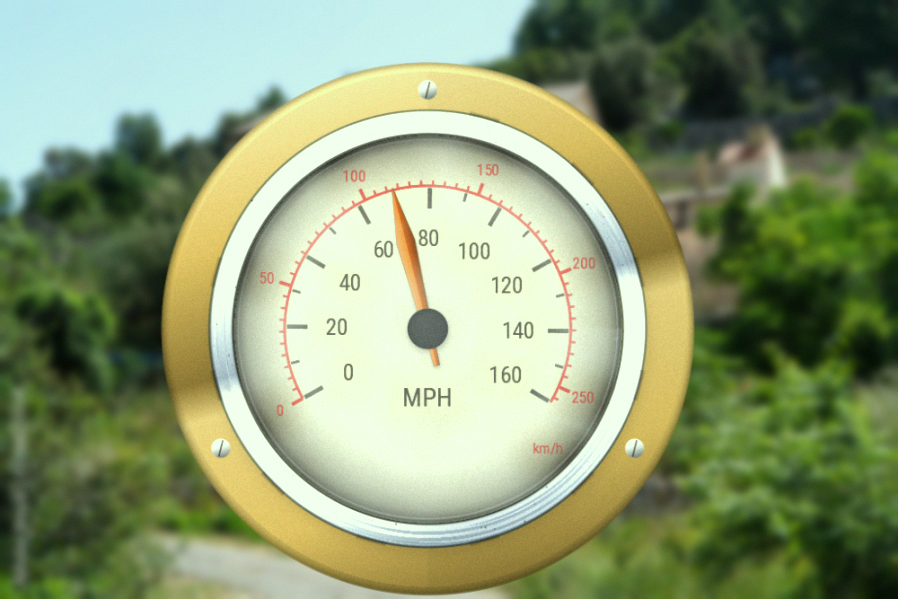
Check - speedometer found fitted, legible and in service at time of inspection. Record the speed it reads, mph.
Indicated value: 70 mph
